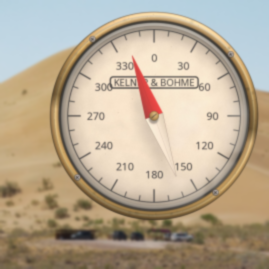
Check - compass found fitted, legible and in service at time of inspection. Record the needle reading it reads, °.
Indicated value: 340 °
